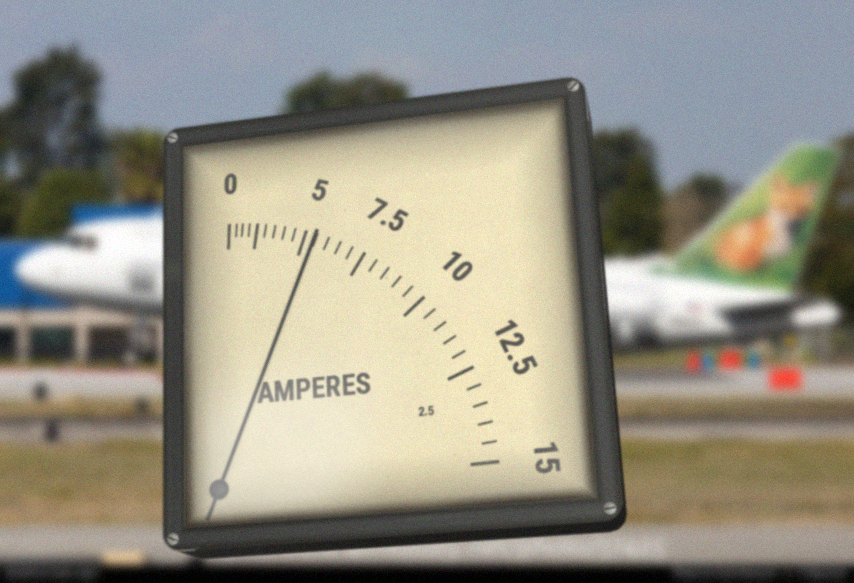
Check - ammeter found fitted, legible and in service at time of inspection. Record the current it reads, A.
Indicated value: 5.5 A
